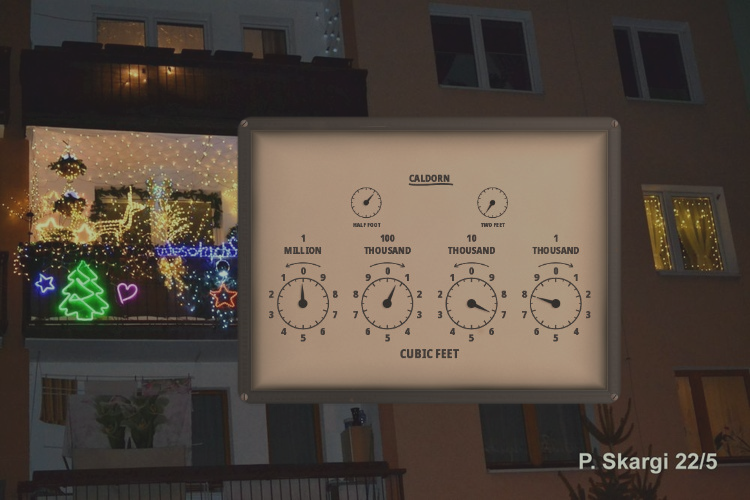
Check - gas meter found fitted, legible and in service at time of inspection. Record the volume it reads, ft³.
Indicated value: 6800 ft³
